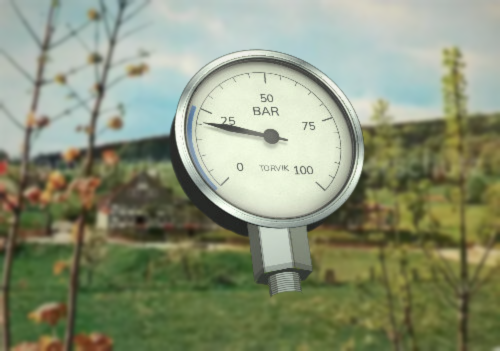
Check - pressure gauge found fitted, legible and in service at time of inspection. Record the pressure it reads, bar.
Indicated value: 20 bar
